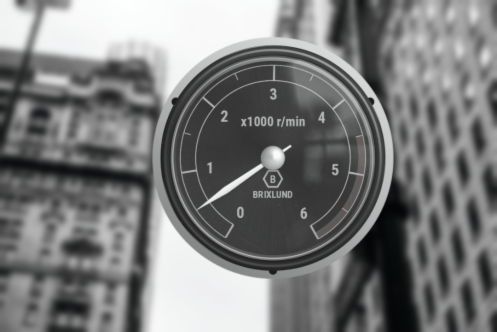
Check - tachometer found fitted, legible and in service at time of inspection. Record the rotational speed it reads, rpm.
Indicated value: 500 rpm
